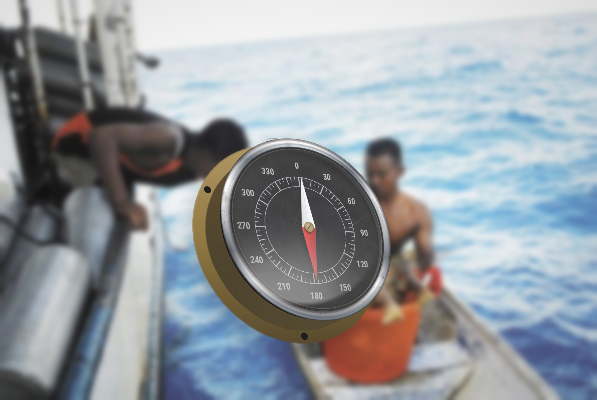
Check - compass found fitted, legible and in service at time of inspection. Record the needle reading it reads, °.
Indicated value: 180 °
